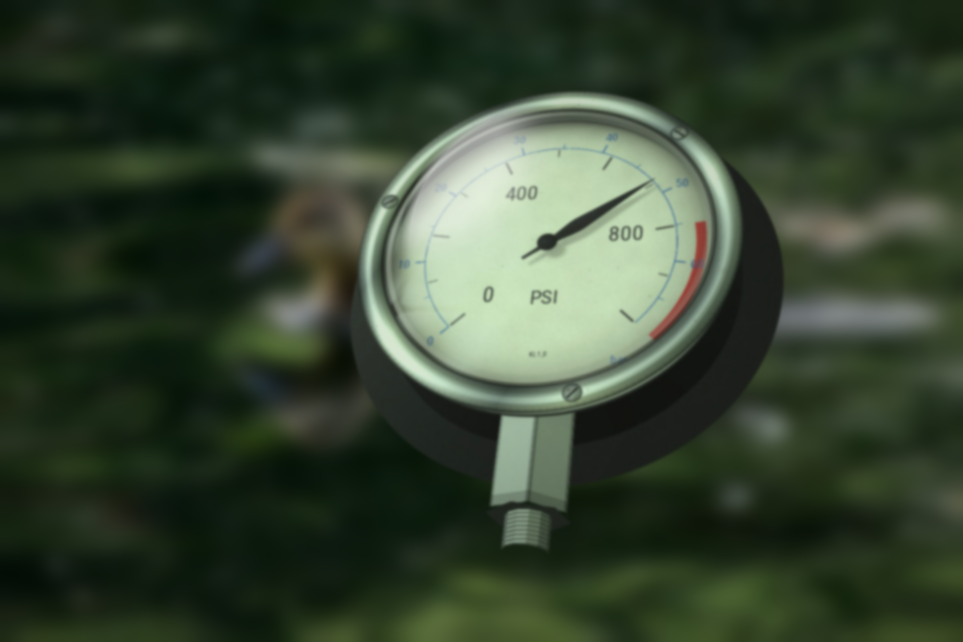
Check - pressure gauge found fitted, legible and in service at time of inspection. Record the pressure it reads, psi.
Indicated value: 700 psi
